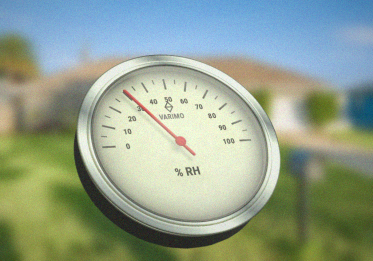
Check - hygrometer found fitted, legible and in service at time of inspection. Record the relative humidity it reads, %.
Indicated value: 30 %
